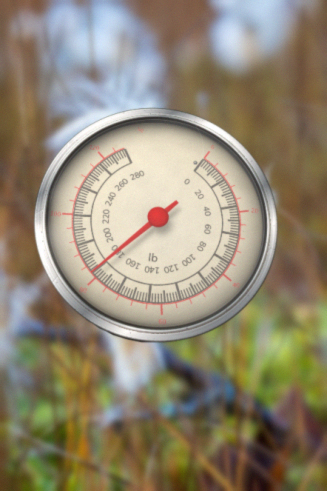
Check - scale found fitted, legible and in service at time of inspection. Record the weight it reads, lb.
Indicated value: 180 lb
